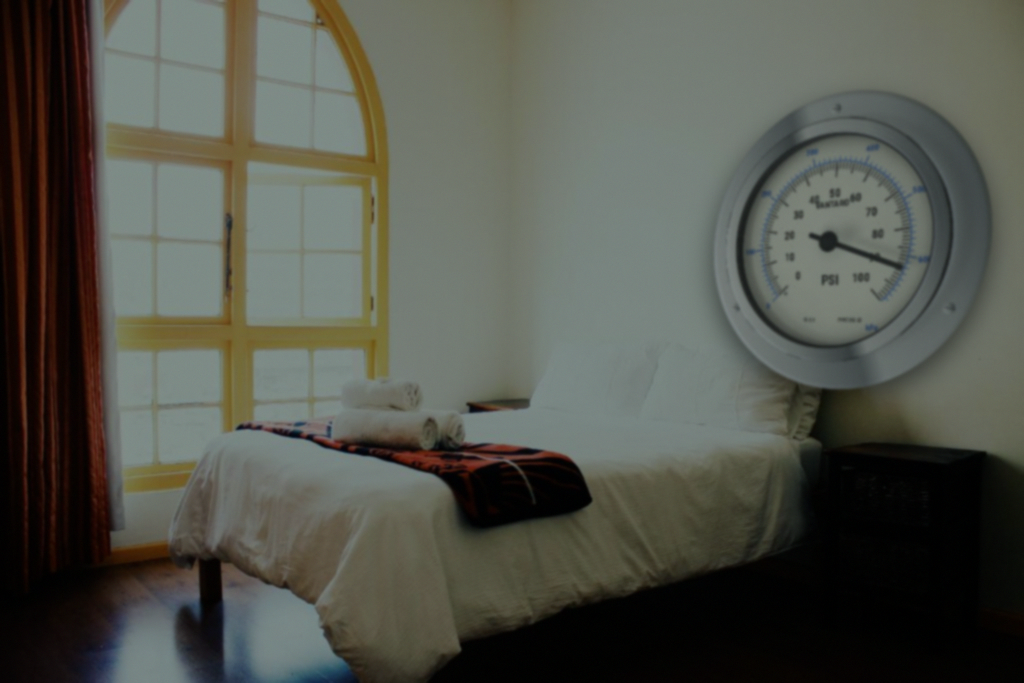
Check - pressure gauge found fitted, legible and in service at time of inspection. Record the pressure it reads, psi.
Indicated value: 90 psi
